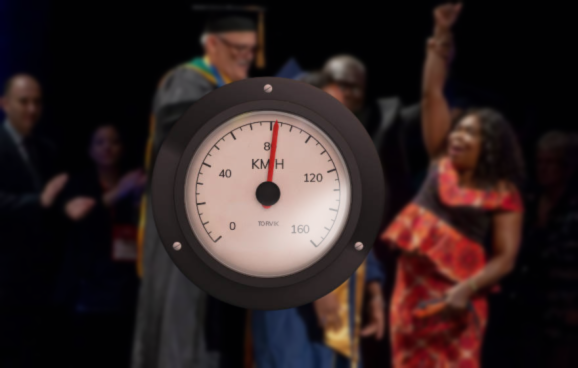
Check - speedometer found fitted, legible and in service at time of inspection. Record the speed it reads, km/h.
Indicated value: 82.5 km/h
